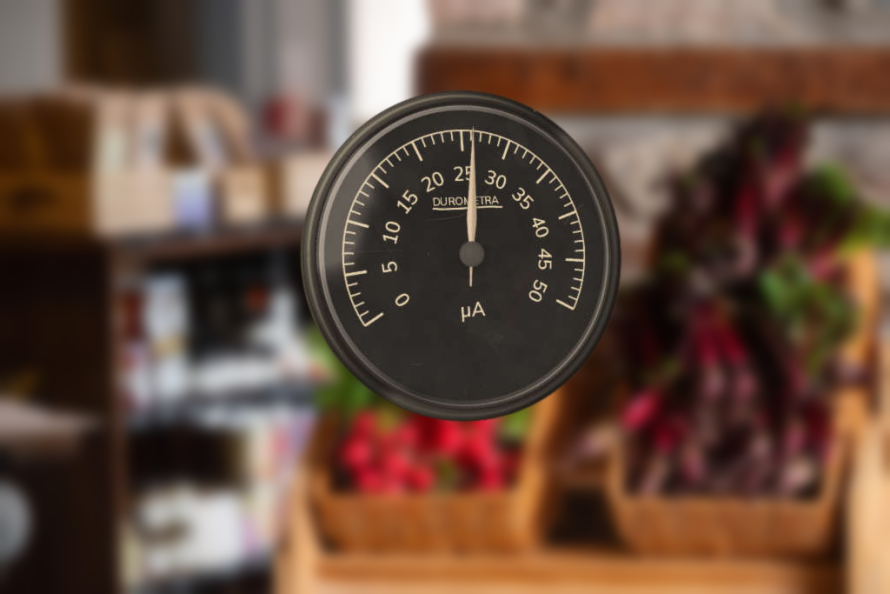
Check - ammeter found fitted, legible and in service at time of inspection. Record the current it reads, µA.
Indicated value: 26 µA
